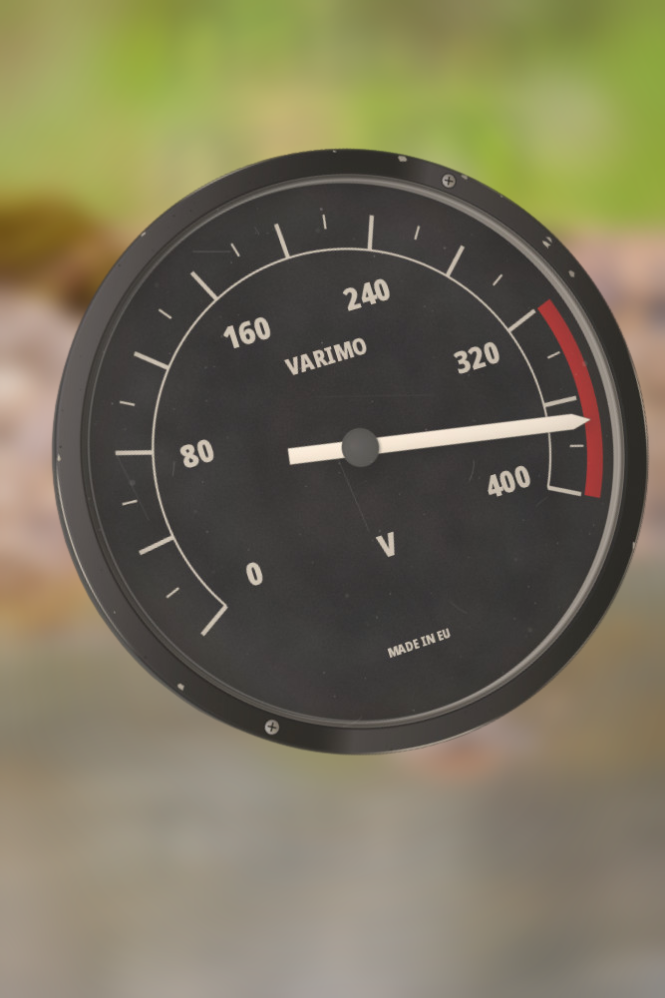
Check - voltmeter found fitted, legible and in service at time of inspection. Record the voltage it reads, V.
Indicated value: 370 V
